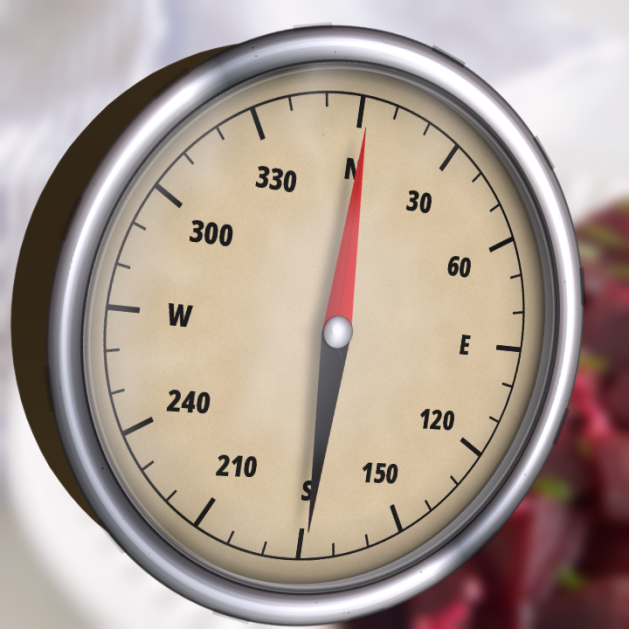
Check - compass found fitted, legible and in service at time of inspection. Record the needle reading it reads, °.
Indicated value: 0 °
